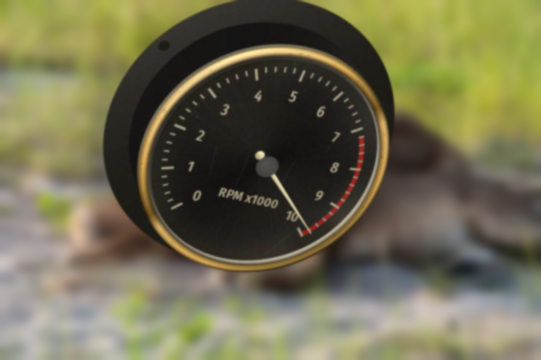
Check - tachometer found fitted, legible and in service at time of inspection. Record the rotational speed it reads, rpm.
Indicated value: 9800 rpm
